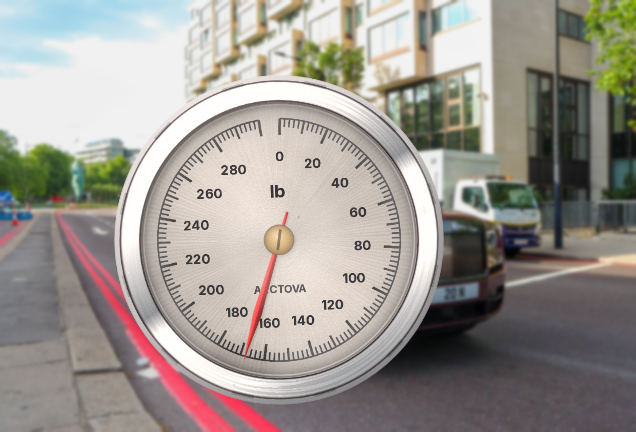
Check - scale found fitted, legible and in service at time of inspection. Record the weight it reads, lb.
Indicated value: 168 lb
